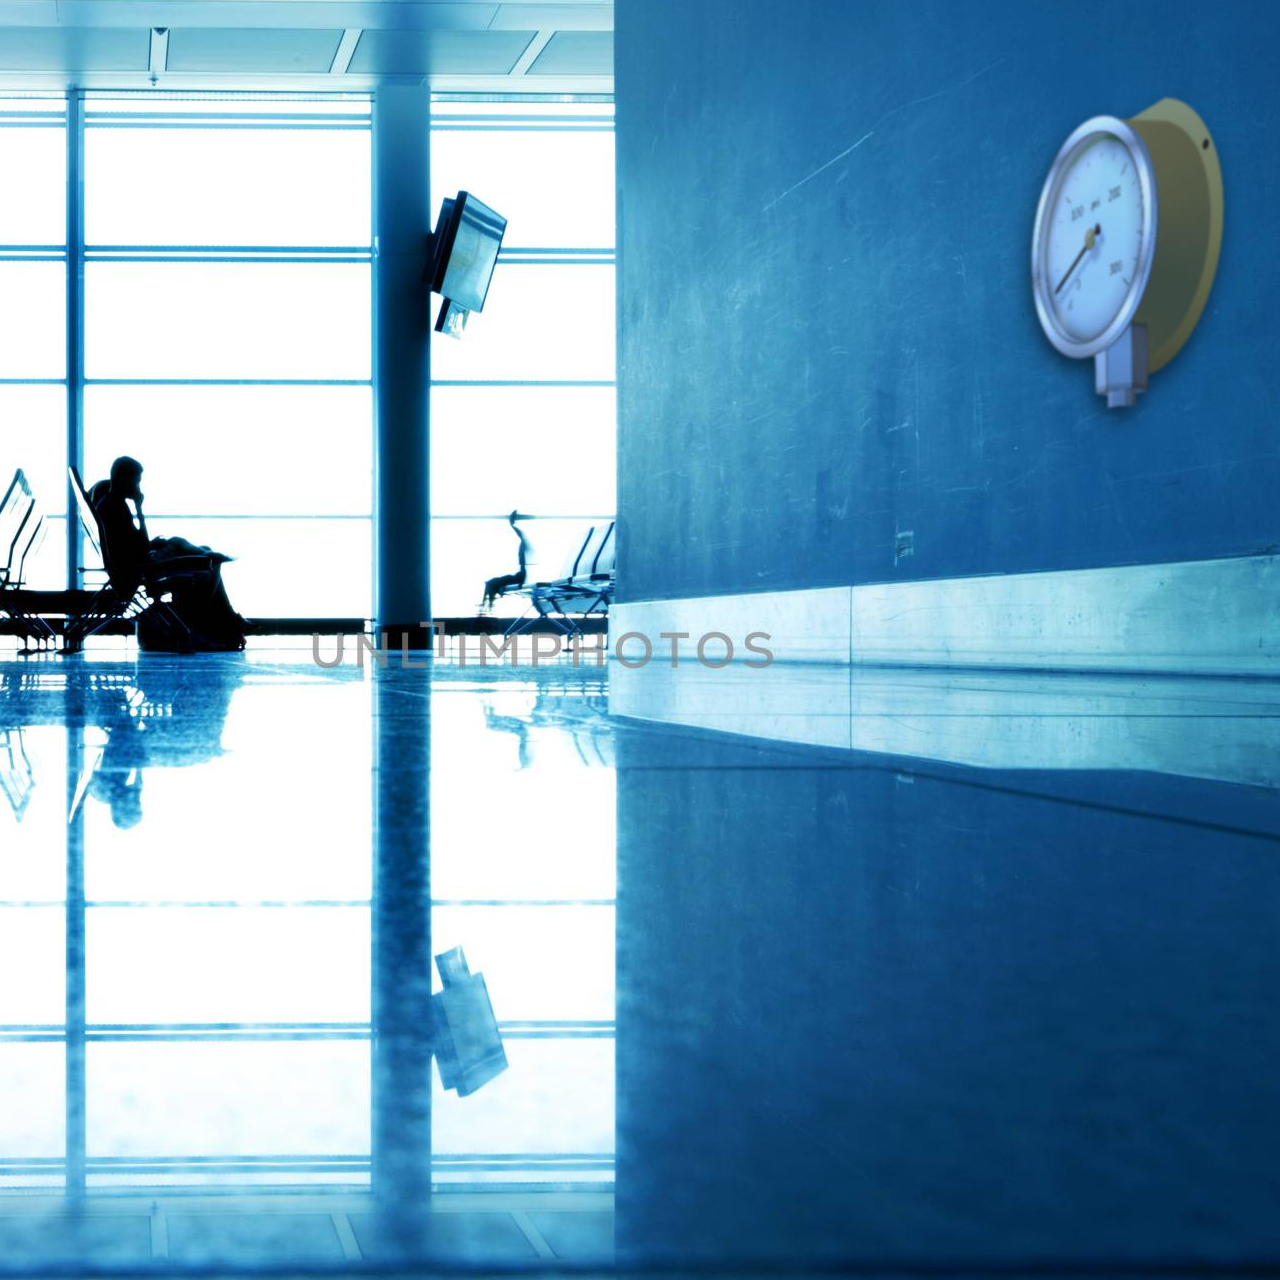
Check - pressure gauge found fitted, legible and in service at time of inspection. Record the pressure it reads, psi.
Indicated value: 20 psi
